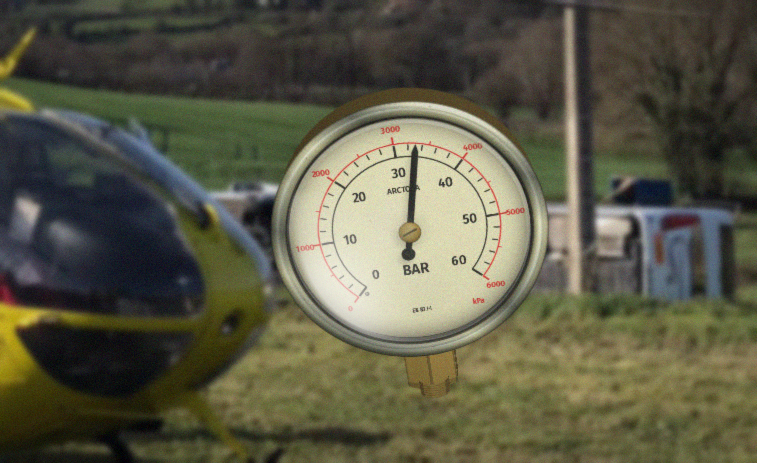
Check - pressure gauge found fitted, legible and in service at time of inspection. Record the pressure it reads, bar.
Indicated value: 33 bar
